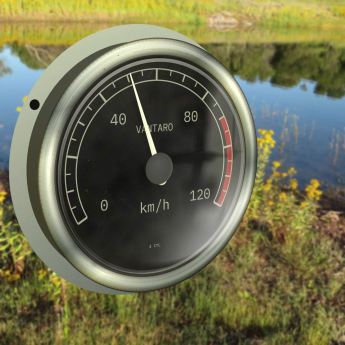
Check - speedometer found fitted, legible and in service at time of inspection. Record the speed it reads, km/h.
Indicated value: 50 km/h
